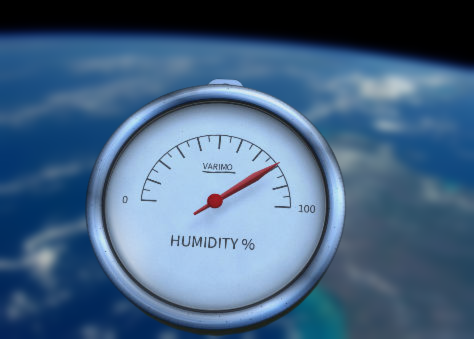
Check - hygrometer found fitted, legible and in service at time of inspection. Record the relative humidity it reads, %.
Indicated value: 80 %
